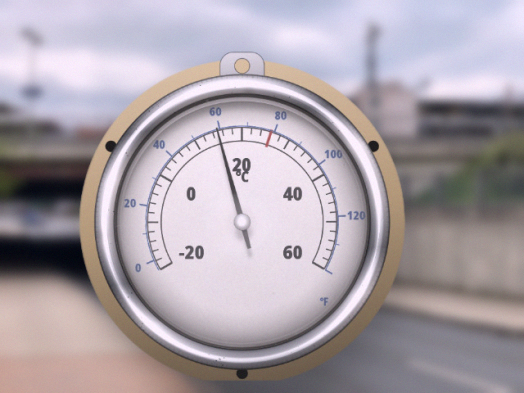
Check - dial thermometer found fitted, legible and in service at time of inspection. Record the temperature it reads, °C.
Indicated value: 15 °C
